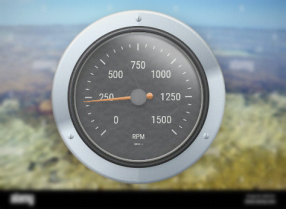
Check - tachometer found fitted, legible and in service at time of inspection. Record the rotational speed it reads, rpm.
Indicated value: 225 rpm
